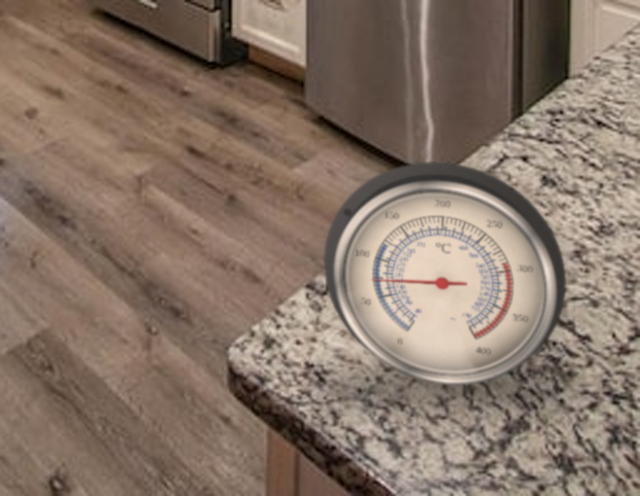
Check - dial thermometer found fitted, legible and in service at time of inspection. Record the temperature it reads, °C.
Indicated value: 75 °C
